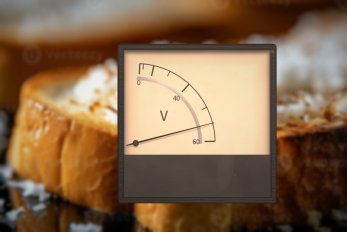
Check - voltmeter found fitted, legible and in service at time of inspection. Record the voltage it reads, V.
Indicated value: 55 V
